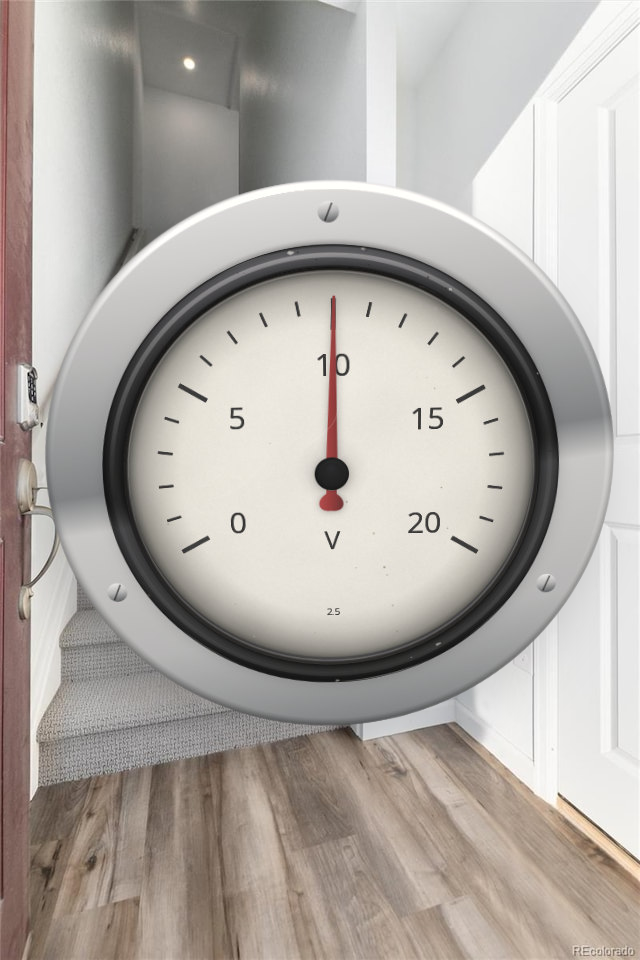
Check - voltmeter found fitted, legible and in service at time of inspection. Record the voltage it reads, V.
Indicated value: 10 V
